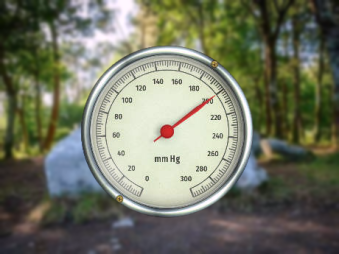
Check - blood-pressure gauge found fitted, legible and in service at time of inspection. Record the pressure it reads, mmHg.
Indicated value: 200 mmHg
